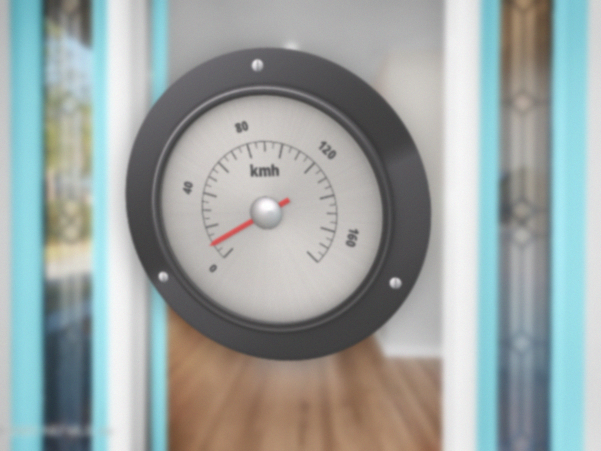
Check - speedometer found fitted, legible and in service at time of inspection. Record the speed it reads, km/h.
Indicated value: 10 km/h
